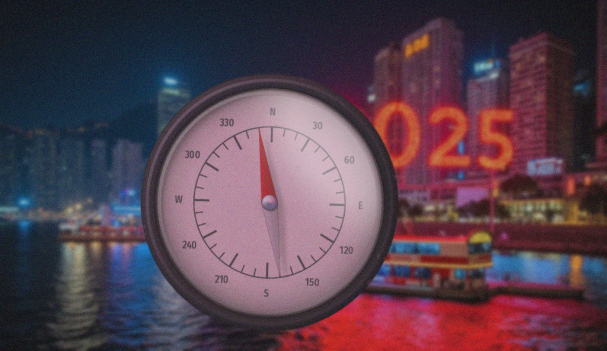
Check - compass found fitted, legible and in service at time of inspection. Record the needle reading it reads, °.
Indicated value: 350 °
